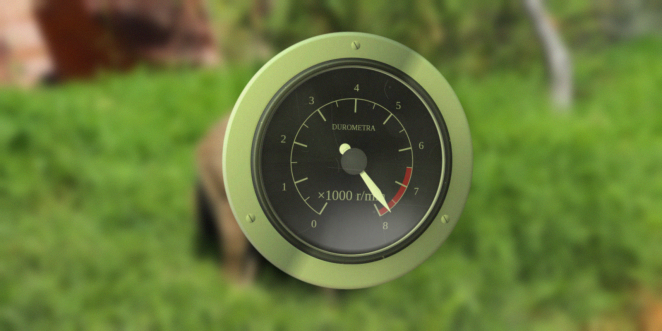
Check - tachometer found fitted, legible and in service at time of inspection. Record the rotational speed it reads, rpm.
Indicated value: 7750 rpm
